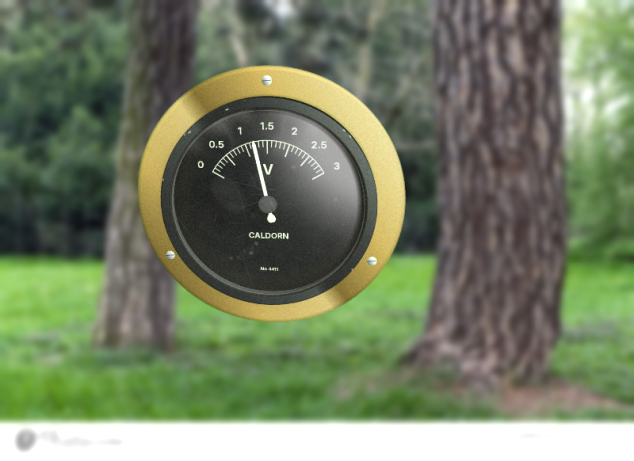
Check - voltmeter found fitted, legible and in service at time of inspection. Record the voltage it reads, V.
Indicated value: 1.2 V
